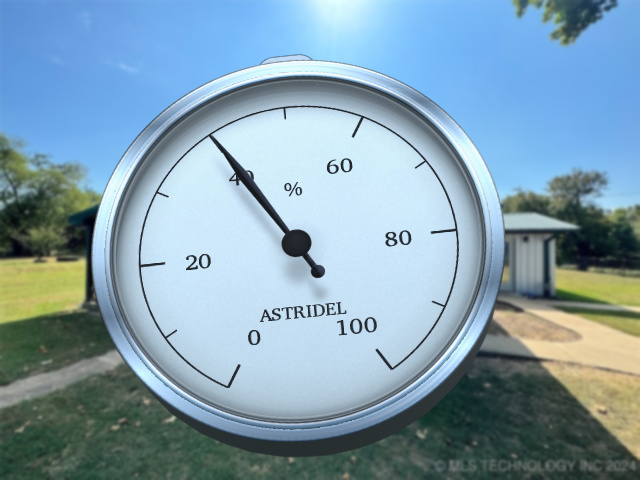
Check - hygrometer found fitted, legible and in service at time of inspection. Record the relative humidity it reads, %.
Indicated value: 40 %
